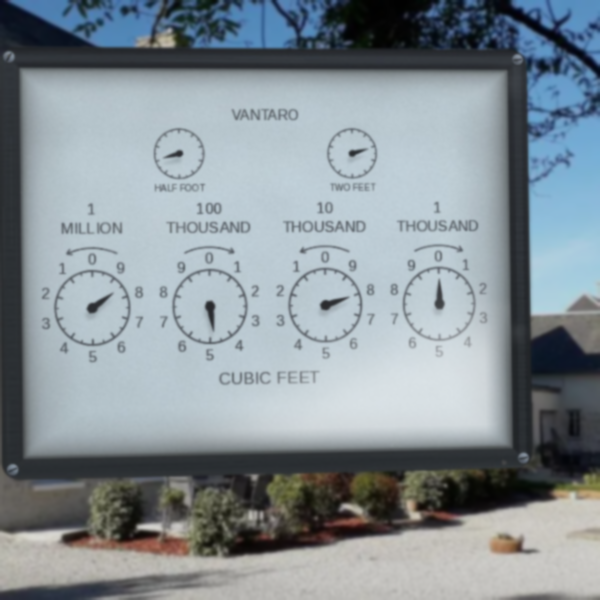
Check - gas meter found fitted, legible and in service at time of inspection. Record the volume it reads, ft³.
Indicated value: 848000 ft³
